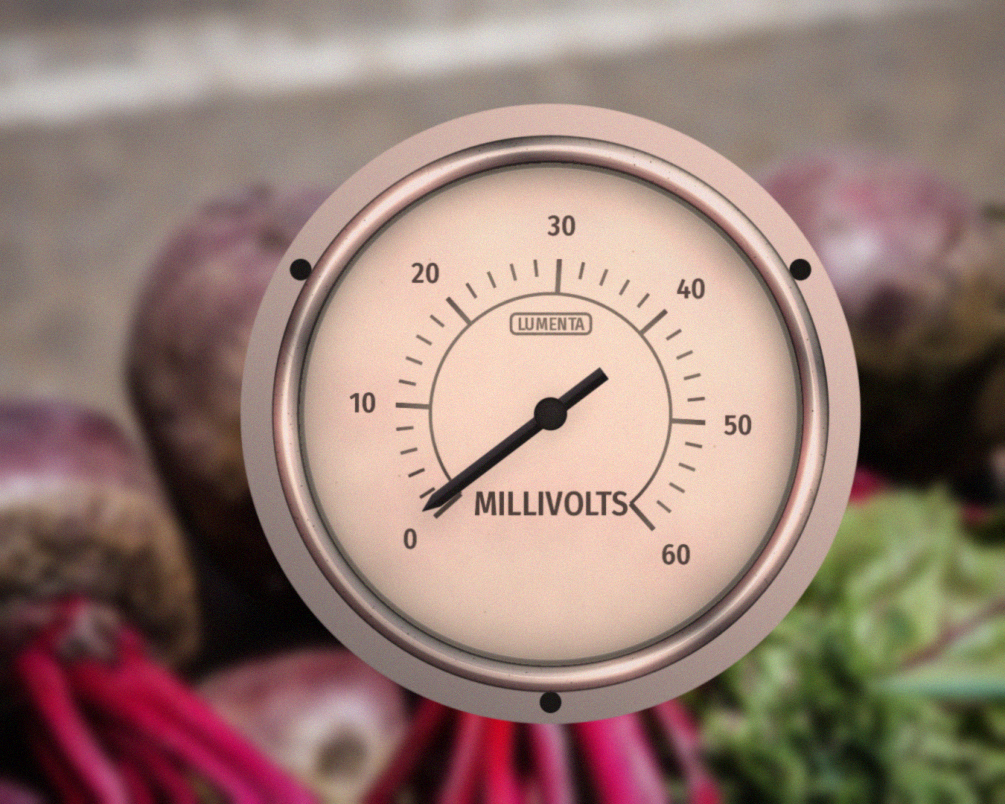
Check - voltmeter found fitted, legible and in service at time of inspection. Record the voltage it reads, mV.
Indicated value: 1 mV
